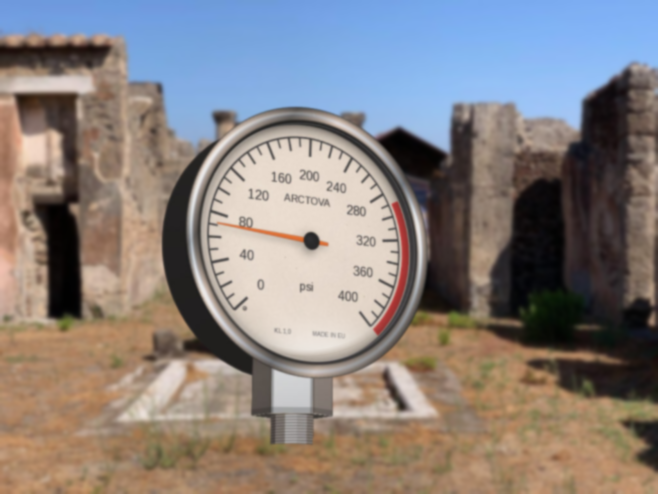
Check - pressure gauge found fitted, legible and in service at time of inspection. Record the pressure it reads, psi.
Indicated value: 70 psi
